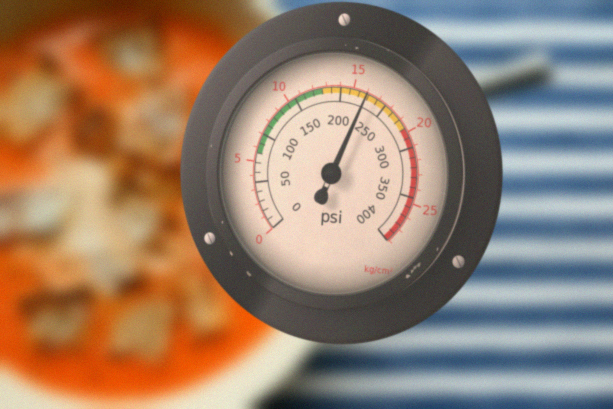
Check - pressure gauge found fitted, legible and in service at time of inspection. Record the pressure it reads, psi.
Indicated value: 230 psi
